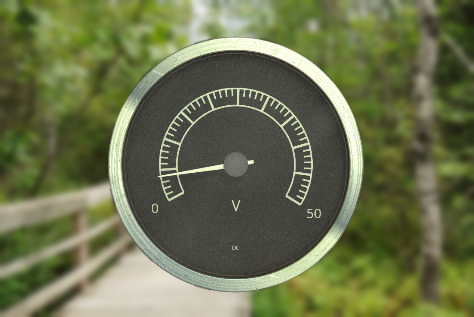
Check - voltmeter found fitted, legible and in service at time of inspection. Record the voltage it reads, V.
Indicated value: 4 V
